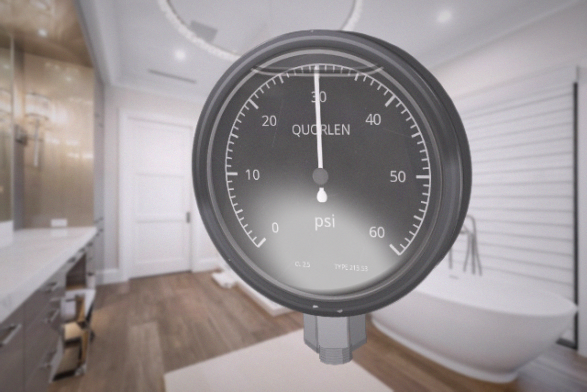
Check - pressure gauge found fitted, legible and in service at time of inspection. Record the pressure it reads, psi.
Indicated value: 30 psi
